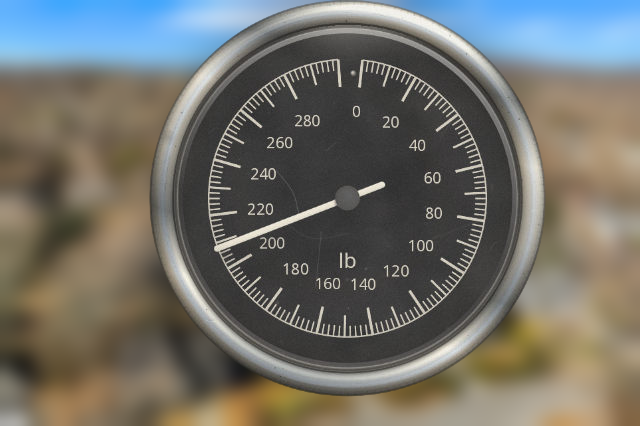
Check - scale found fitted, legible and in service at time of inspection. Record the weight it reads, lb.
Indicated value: 208 lb
